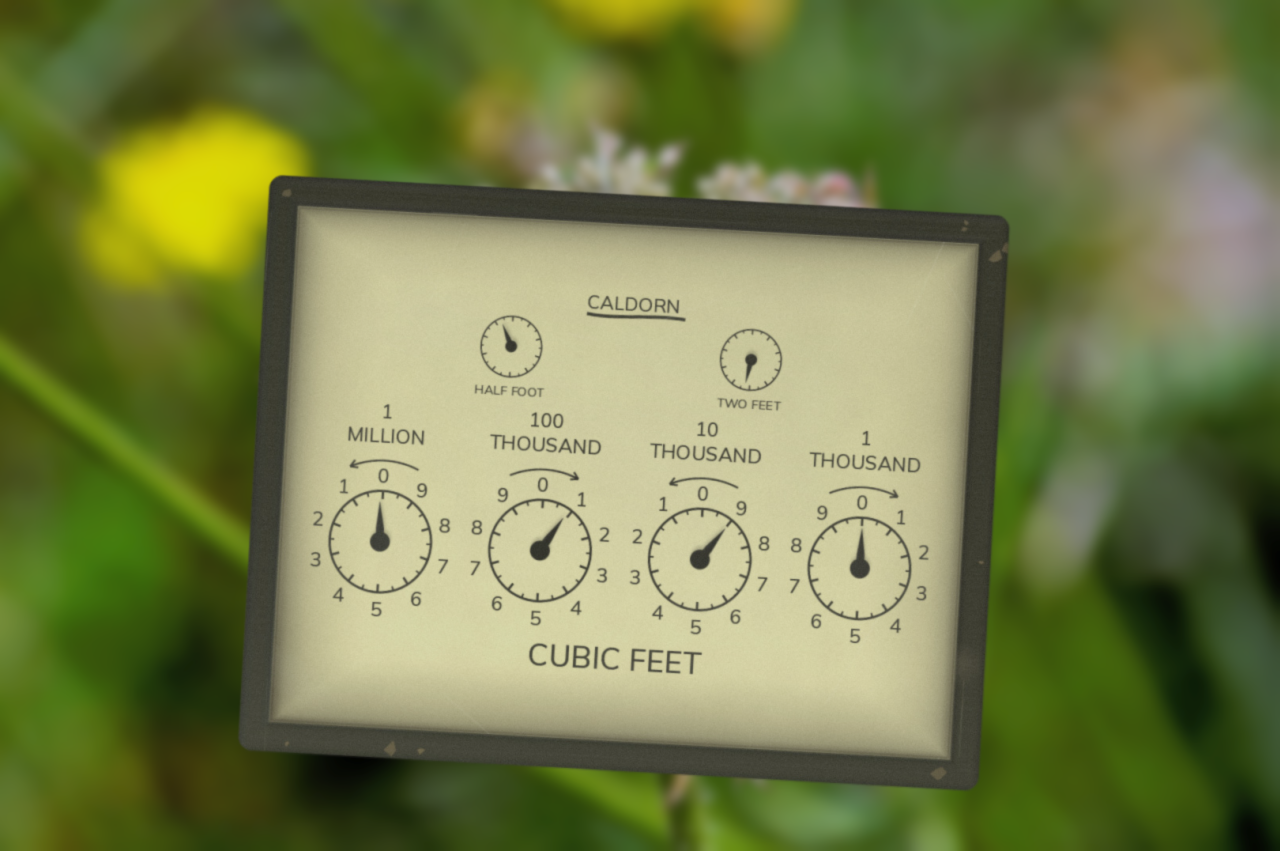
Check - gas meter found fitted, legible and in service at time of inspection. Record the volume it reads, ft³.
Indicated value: 9000 ft³
